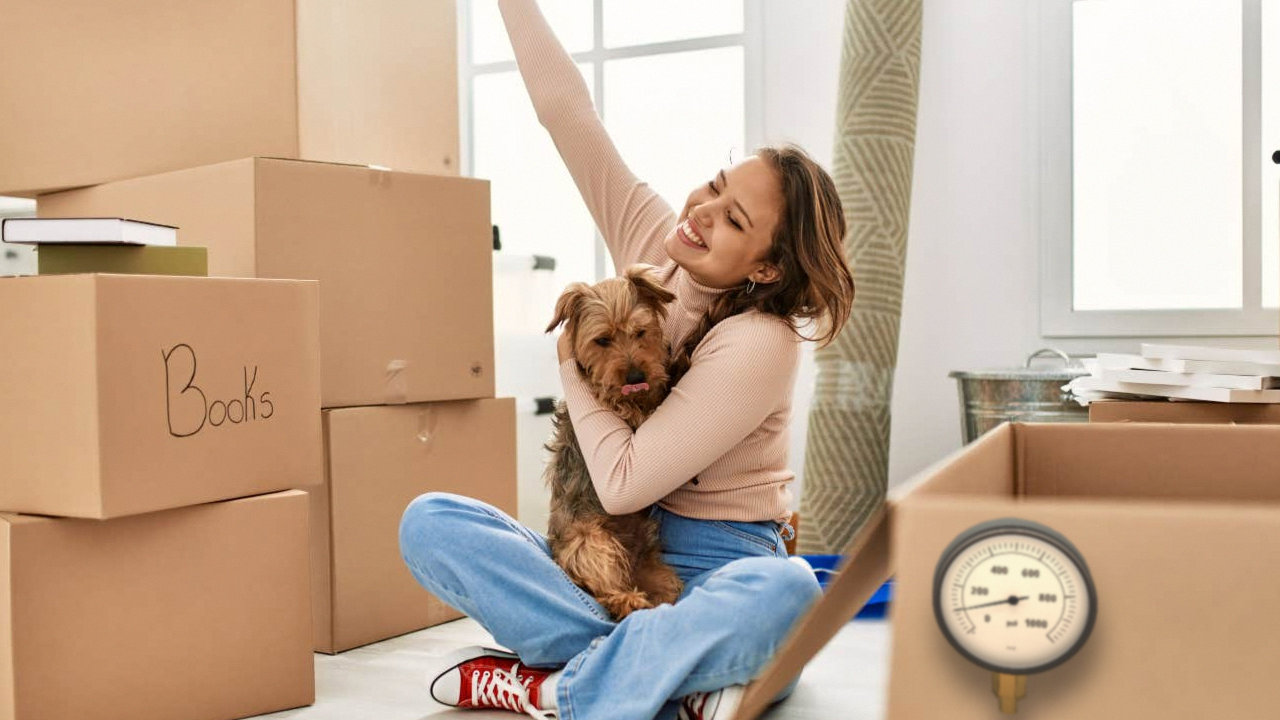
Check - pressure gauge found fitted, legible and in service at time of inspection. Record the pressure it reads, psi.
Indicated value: 100 psi
